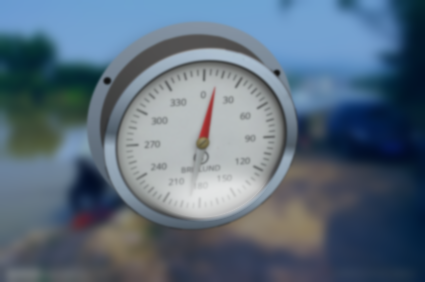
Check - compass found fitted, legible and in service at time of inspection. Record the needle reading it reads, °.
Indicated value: 10 °
